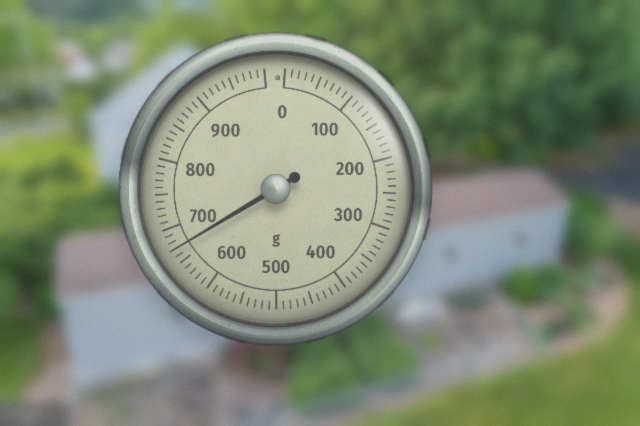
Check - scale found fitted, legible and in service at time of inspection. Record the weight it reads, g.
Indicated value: 670 g
